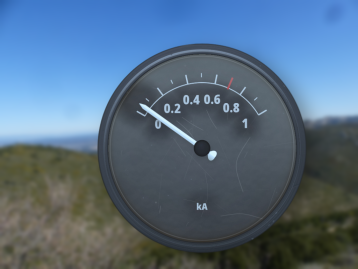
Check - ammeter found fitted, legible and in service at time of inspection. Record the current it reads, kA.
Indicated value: 0.05 kA
